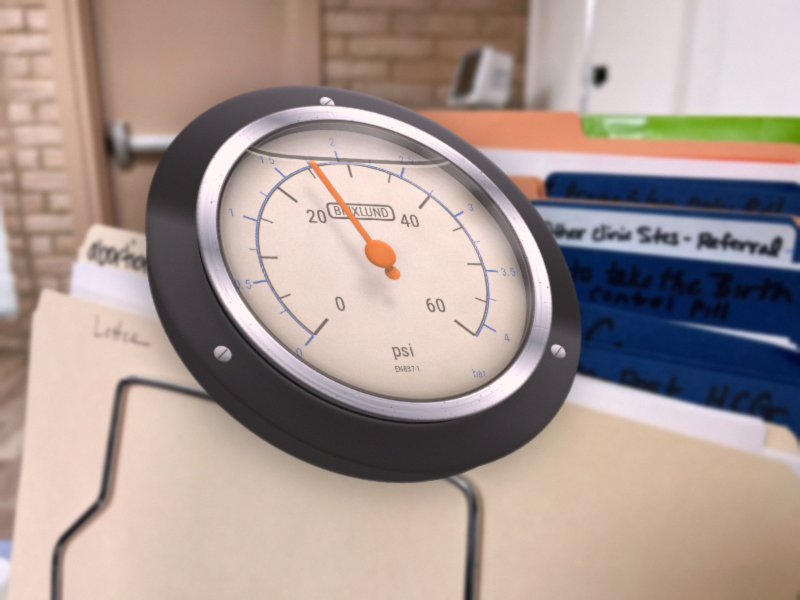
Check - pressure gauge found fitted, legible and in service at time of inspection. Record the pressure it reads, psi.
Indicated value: 25 psi
